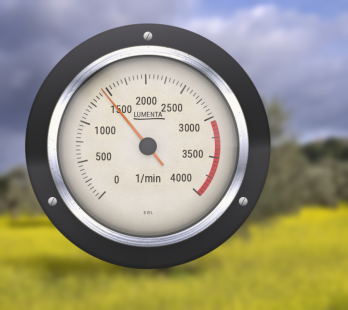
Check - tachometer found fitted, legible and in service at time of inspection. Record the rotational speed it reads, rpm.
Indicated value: 1450 rpm
